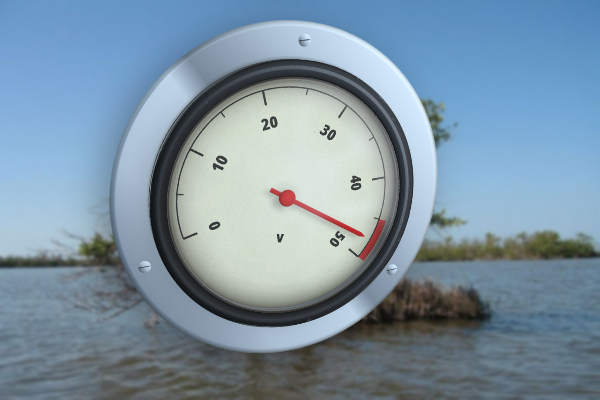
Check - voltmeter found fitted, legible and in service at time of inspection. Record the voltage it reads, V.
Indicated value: 47.5 V
